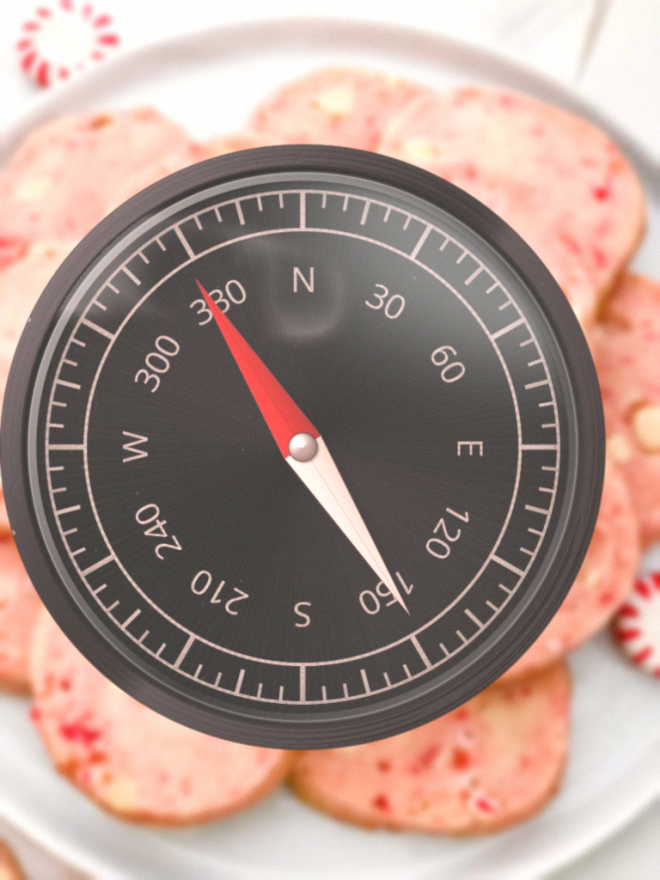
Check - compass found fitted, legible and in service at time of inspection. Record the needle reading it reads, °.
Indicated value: 327.5 °
